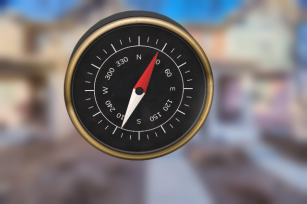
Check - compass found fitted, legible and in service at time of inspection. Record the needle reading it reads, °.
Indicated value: 25 °
